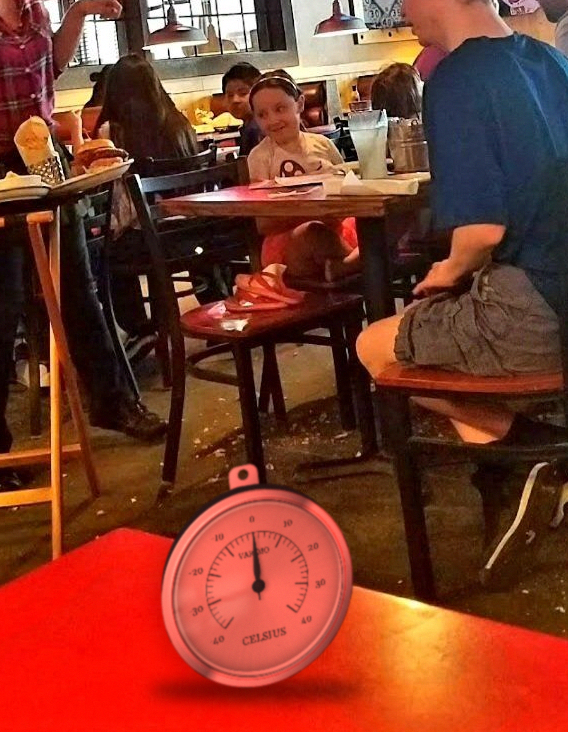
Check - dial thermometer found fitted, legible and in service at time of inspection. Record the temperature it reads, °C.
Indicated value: 0 °C
